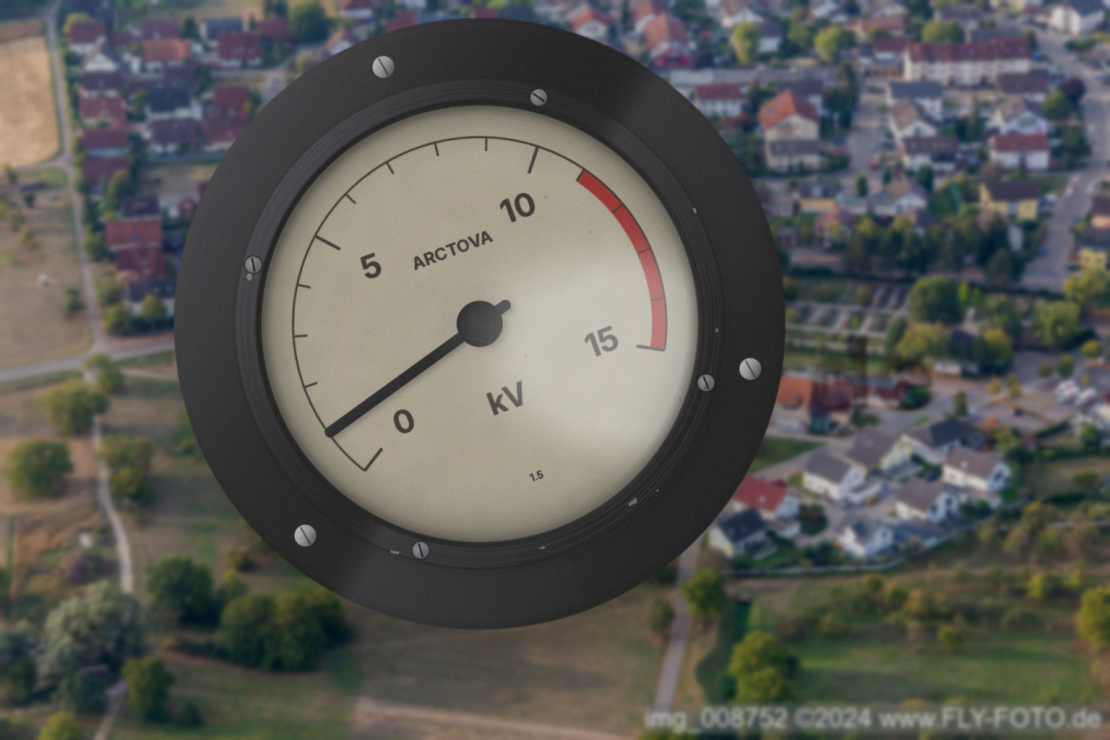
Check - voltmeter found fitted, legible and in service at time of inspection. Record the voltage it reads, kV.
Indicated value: 1 kV
